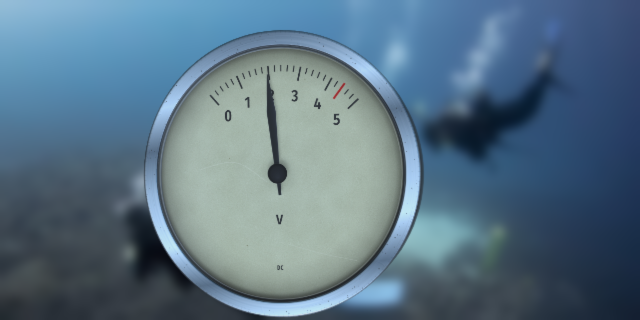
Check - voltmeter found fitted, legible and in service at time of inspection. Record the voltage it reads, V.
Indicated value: 2 V
